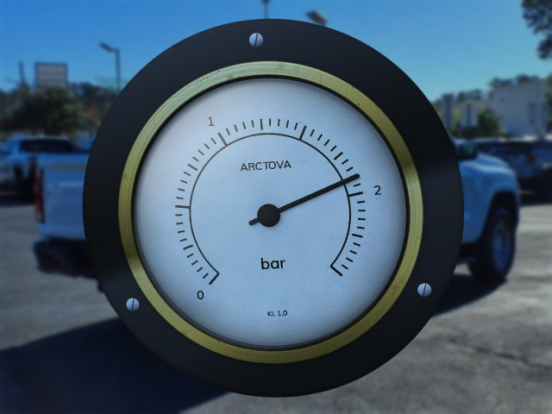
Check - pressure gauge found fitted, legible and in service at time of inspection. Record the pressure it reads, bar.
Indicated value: 1.9 bar
